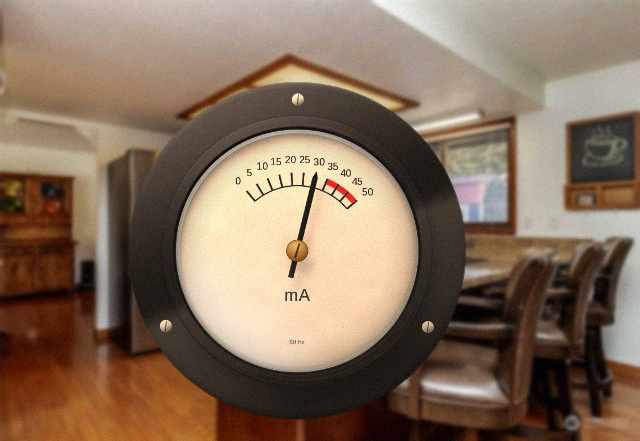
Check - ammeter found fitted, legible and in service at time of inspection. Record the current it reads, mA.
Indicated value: 30 mA
